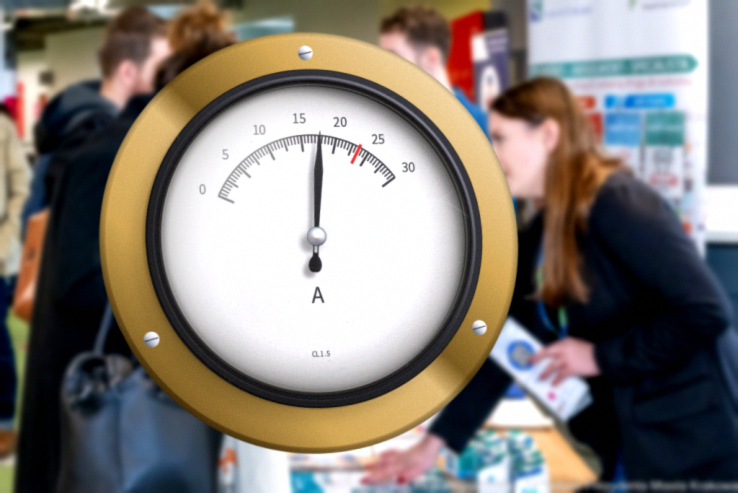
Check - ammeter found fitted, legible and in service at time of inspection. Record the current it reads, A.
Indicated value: 17.5 A
